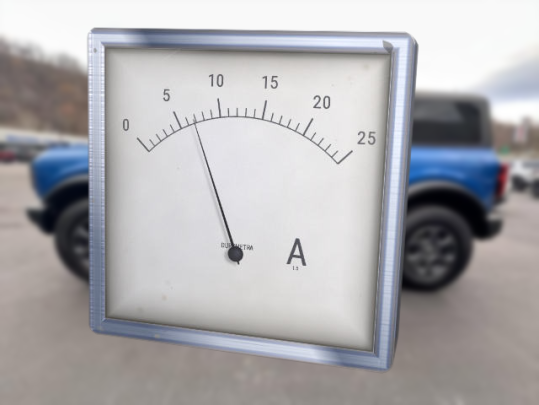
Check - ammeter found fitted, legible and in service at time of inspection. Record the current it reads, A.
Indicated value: 7 A
